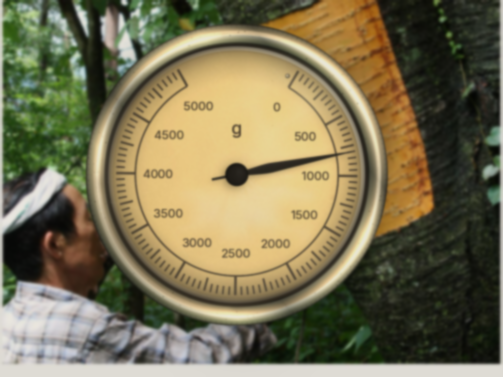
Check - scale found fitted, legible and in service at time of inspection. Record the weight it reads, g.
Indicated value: 800 g
